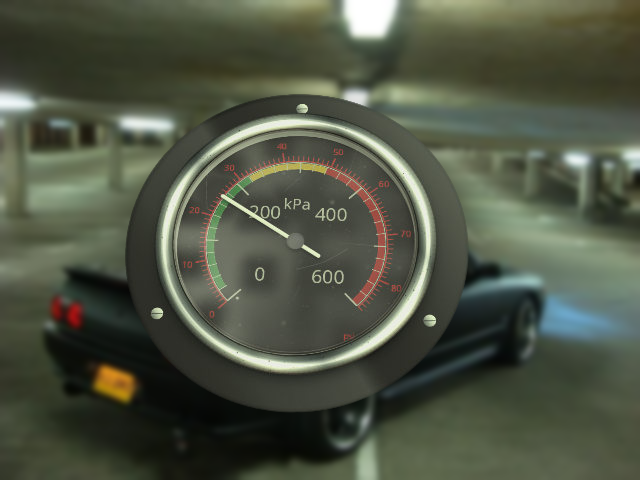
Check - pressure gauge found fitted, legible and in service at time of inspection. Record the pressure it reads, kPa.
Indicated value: 170 kPa
